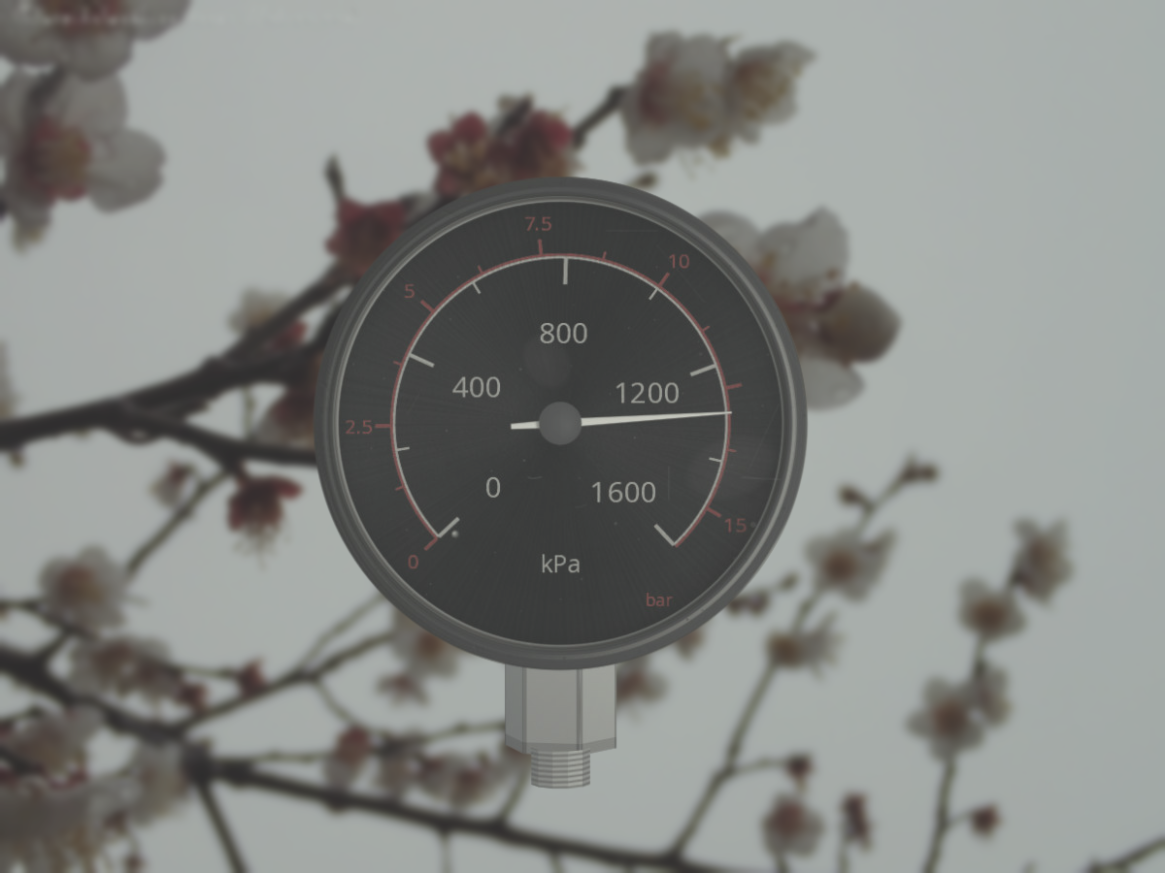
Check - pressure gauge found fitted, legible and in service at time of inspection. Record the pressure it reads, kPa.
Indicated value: 1300 kPa
